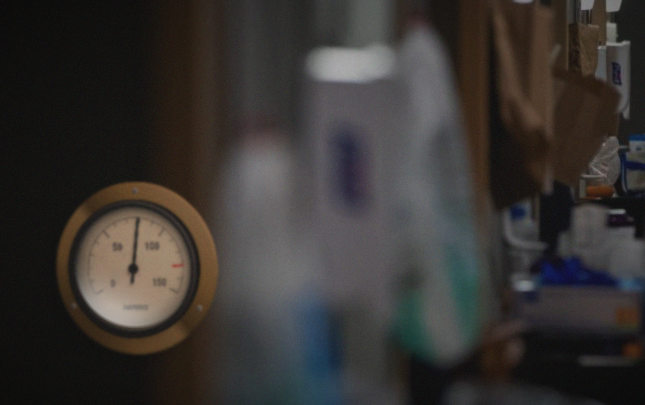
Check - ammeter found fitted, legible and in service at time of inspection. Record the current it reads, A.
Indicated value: 80 A
